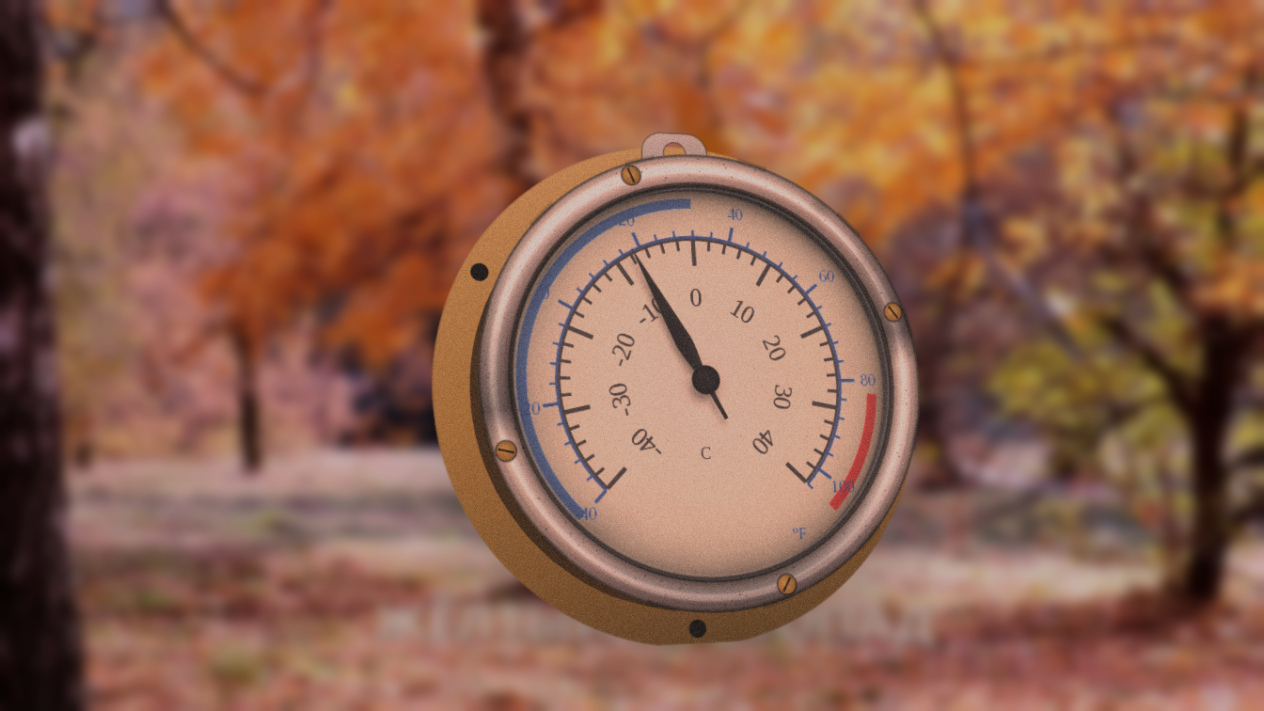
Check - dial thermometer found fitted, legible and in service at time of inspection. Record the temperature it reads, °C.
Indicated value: -8 °C
